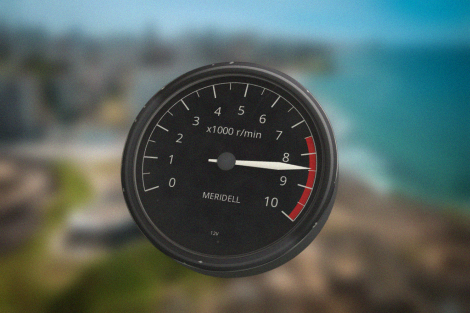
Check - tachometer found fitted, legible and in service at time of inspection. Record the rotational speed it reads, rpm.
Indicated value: 8500 rpm
